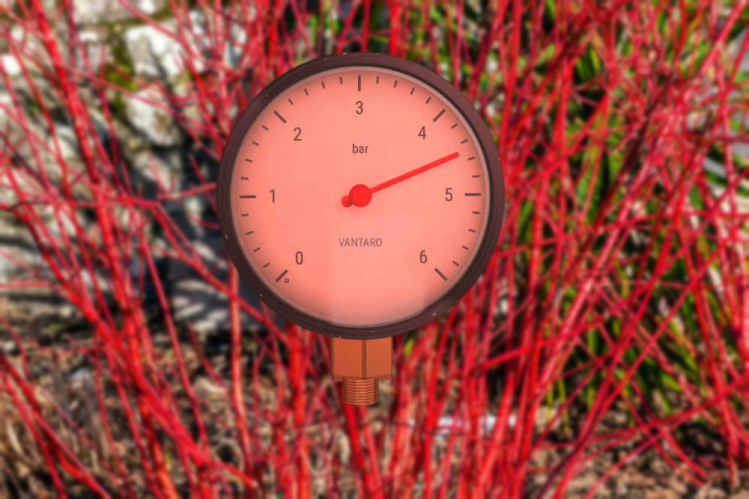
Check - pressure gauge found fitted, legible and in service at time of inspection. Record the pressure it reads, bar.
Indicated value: 4.5 bar
